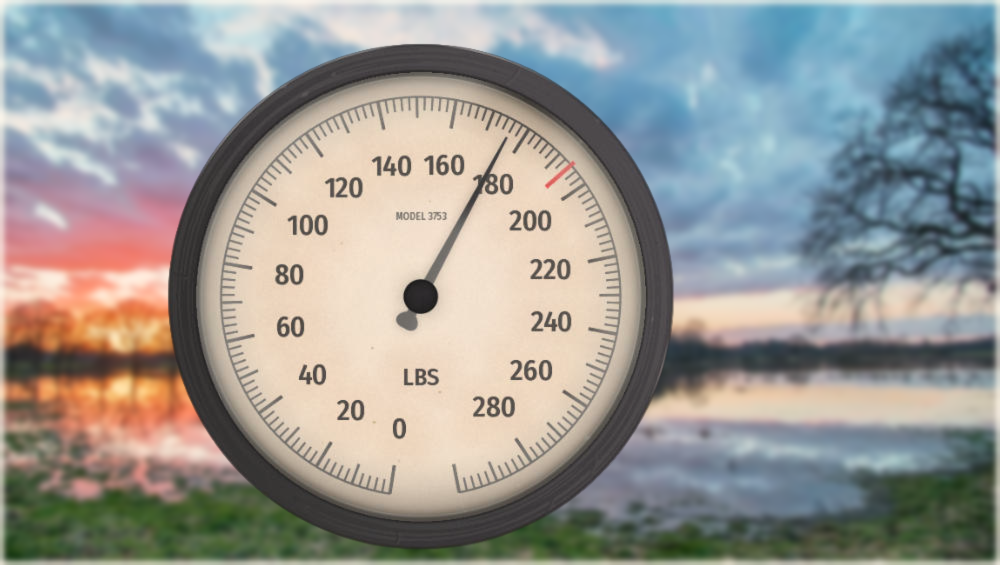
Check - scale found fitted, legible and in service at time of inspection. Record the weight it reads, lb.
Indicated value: 176 lb
